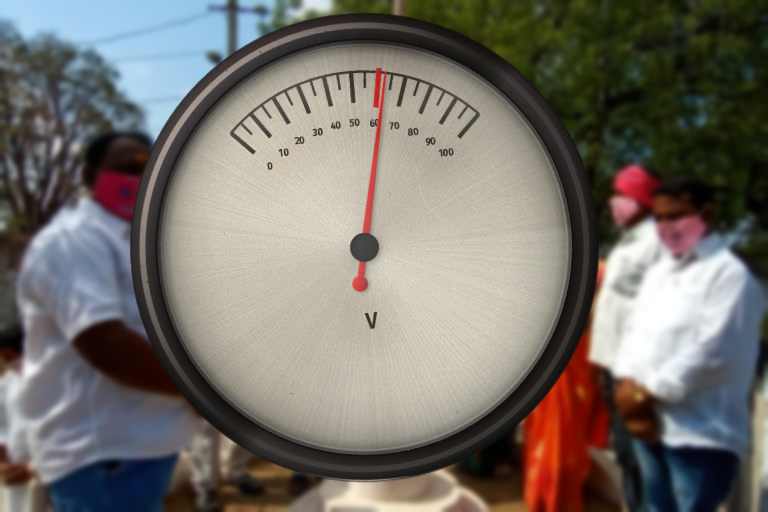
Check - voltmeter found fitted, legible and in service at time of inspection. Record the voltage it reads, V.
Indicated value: 62.5 V
